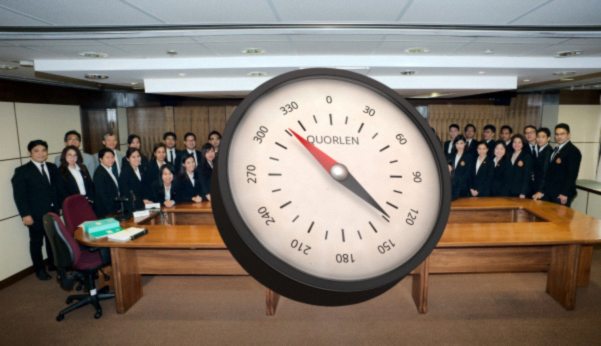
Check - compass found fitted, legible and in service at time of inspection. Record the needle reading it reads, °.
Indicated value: 315 °
